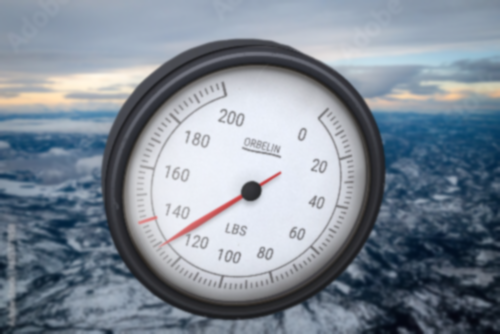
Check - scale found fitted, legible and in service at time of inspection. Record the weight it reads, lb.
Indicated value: 130 lb
